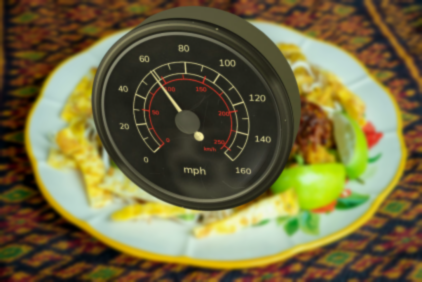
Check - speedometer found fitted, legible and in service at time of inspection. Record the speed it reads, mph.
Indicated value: 60 mph
